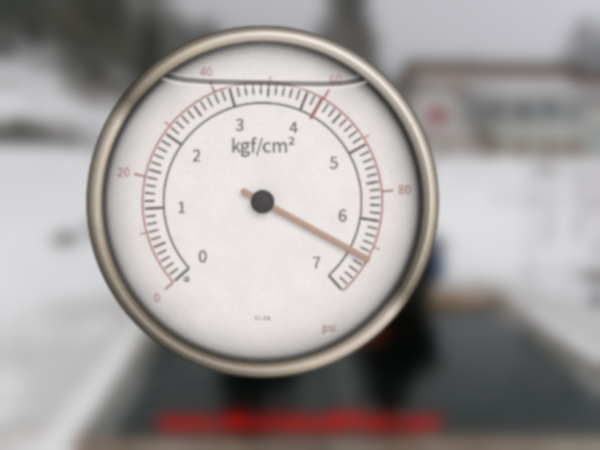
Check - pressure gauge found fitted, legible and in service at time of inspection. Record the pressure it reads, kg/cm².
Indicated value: 6.5 kg/cm²
